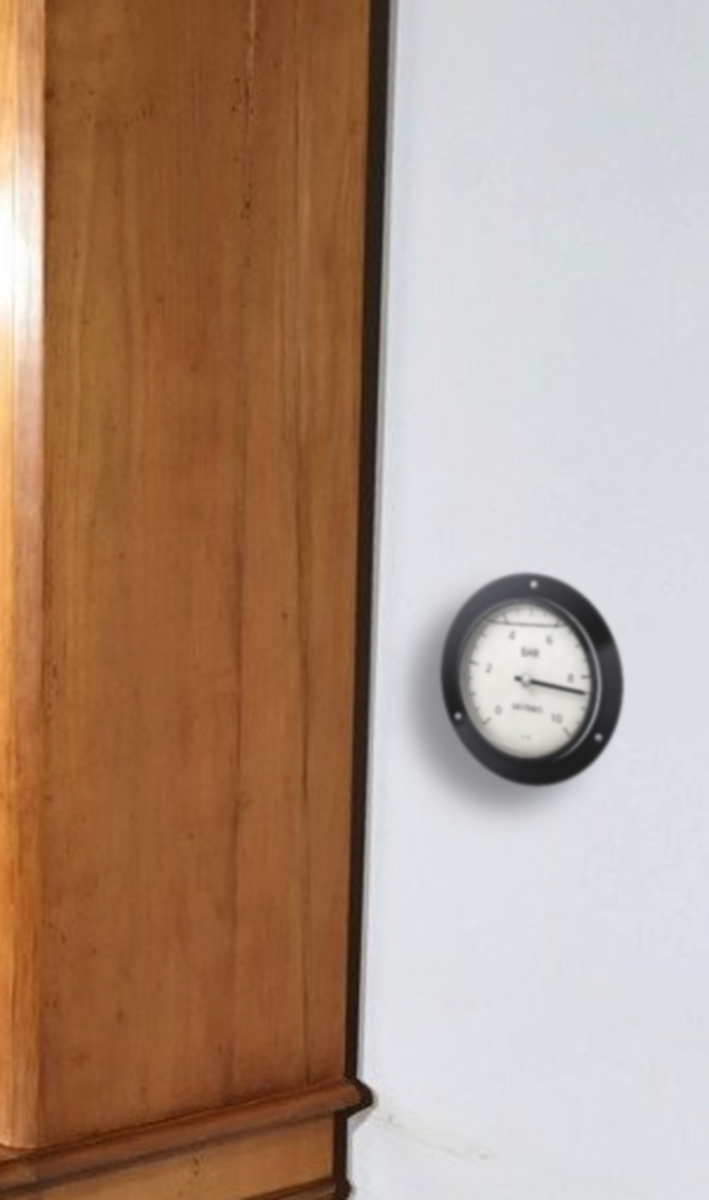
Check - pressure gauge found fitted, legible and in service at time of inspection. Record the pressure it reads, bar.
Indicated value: 8.5 bar
